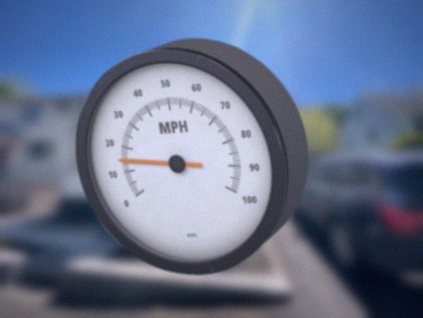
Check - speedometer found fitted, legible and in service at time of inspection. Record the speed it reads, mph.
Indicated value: 15 mph
